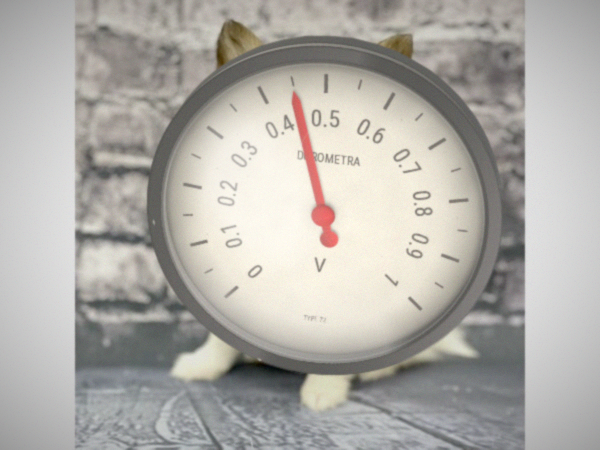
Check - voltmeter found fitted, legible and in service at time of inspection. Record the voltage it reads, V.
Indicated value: 0.45 V
